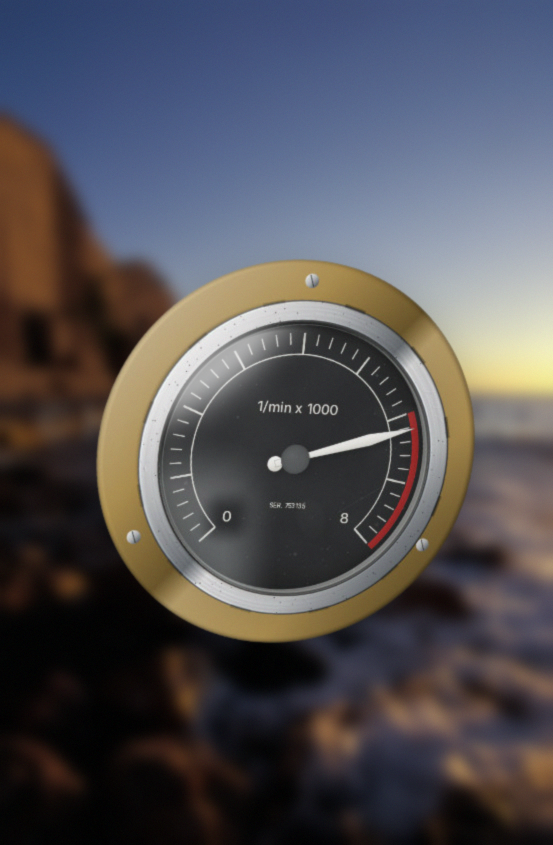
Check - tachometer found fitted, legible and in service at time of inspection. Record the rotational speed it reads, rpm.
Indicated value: 6200 rpm
